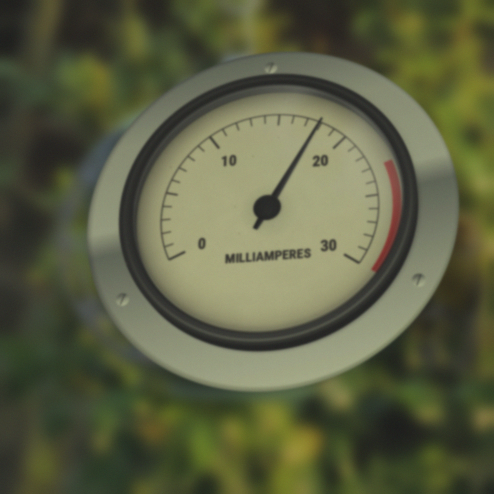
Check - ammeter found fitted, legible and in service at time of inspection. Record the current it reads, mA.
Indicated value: 18 mA
